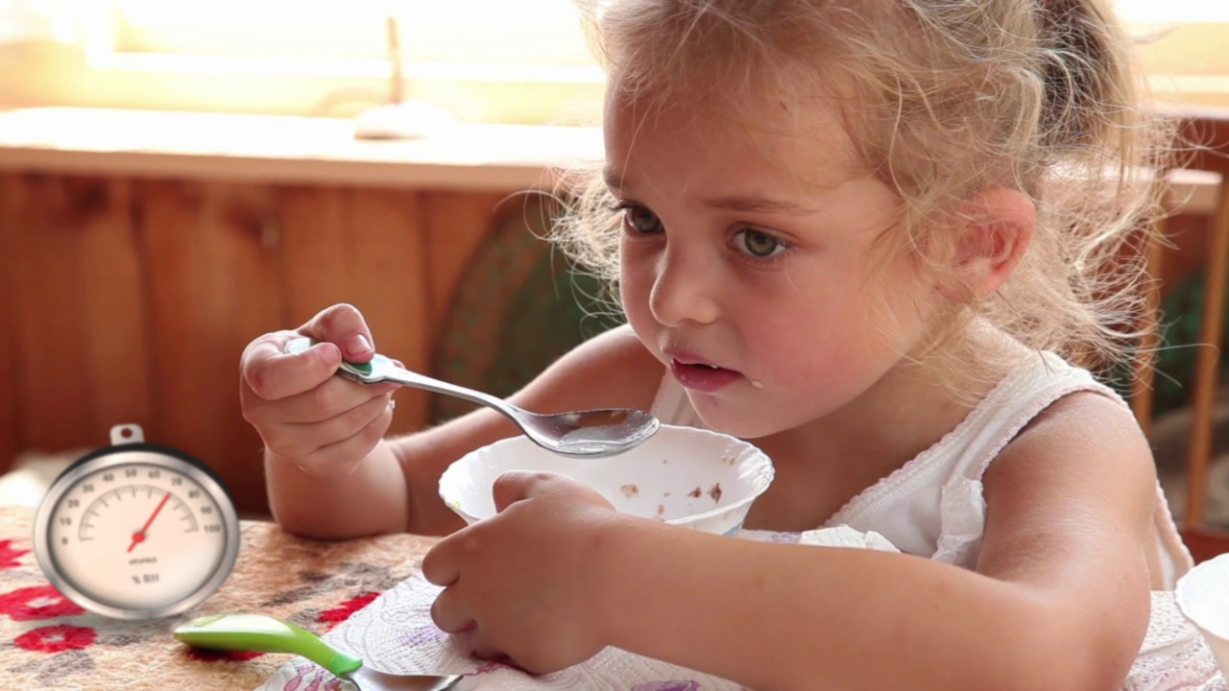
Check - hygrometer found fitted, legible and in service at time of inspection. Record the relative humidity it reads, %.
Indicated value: 70 %
